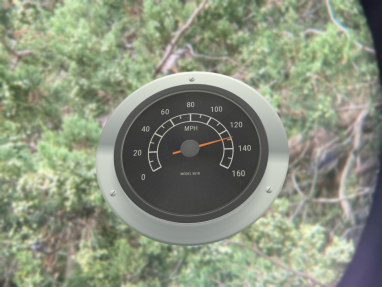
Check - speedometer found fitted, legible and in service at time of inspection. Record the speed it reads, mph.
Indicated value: 130 mph
